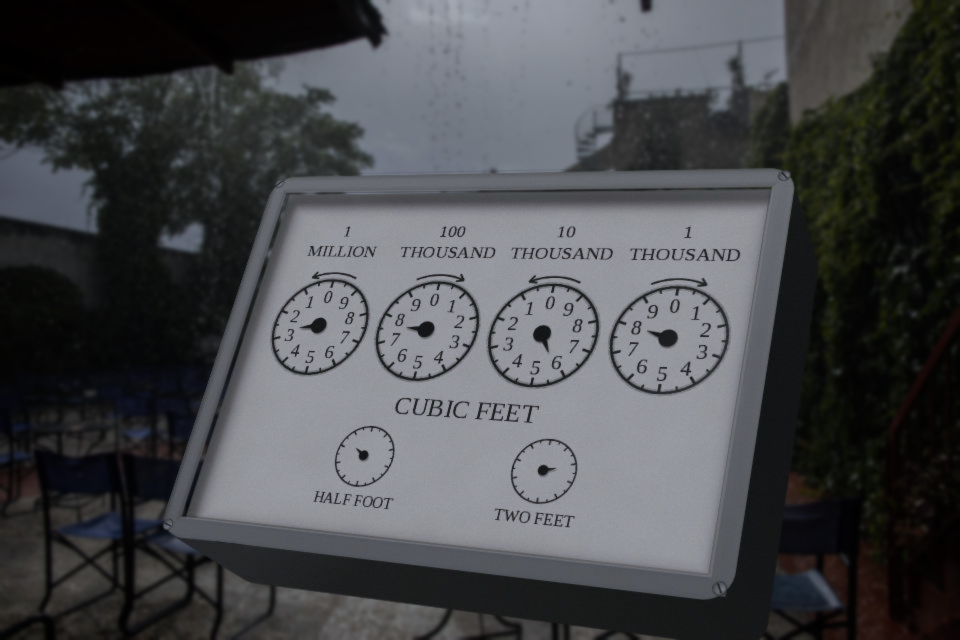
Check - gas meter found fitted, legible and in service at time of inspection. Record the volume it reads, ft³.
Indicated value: 275800 ft³
